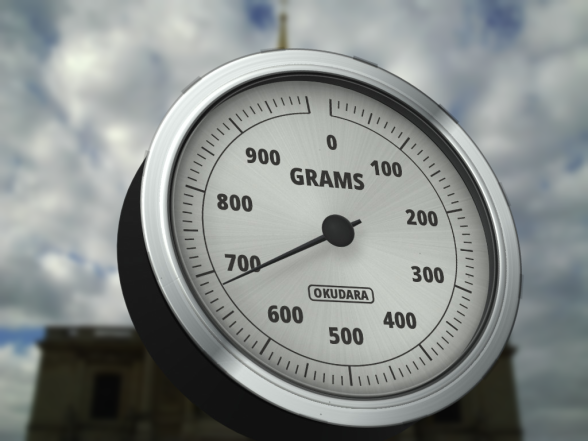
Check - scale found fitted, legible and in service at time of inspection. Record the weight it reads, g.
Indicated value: 680 g
